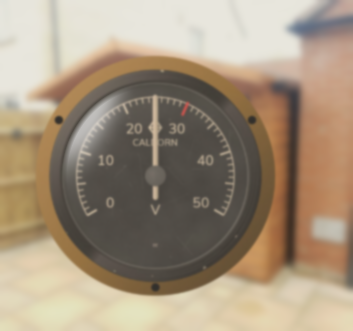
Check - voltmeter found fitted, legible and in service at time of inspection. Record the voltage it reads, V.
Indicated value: 25 V
